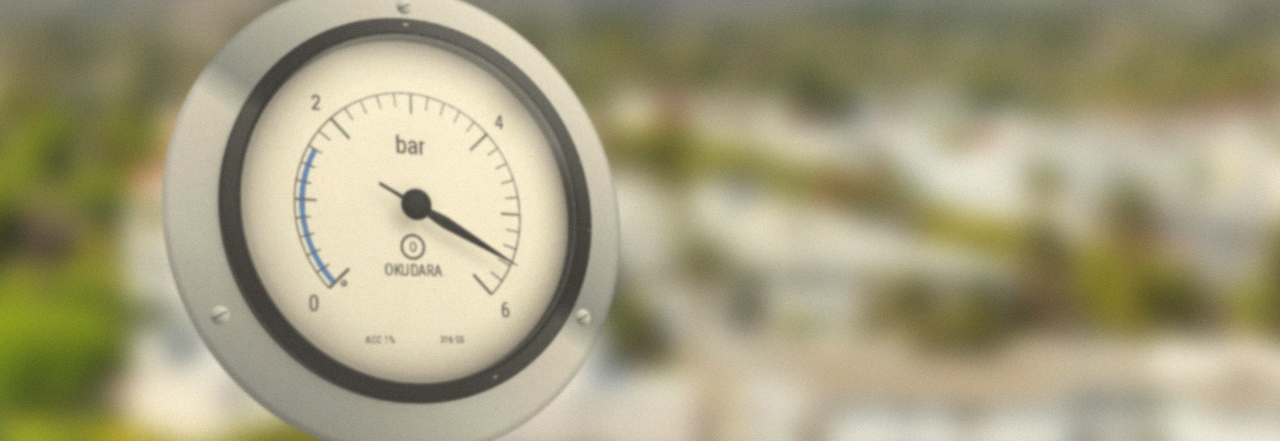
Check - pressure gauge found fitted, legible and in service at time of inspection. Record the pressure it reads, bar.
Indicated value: 5.6 bar
